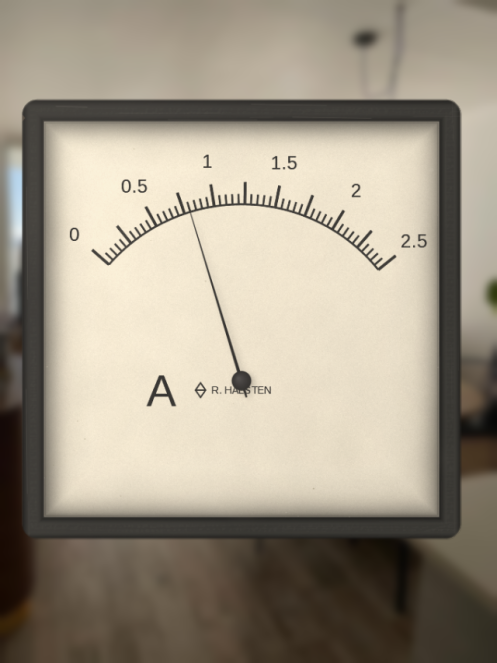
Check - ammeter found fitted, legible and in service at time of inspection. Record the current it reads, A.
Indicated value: 0.8 A
